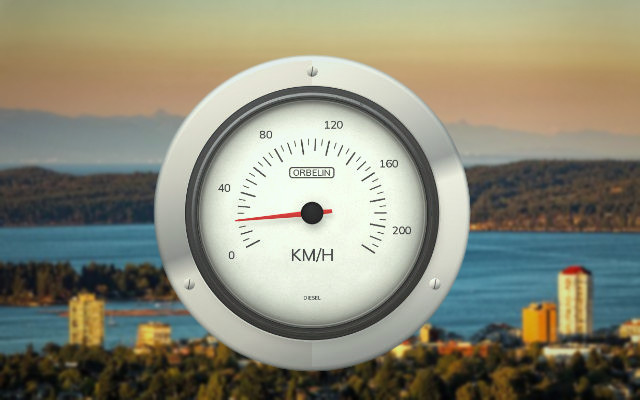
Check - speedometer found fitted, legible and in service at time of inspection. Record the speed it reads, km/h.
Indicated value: 20 km/h
